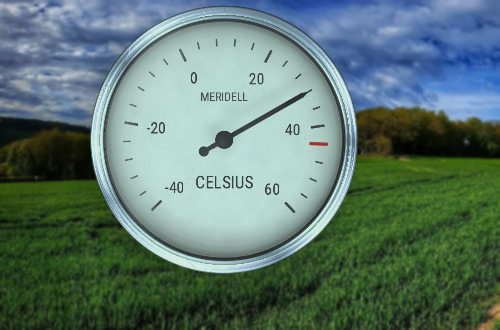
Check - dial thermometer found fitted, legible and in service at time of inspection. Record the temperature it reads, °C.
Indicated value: 32 °C
